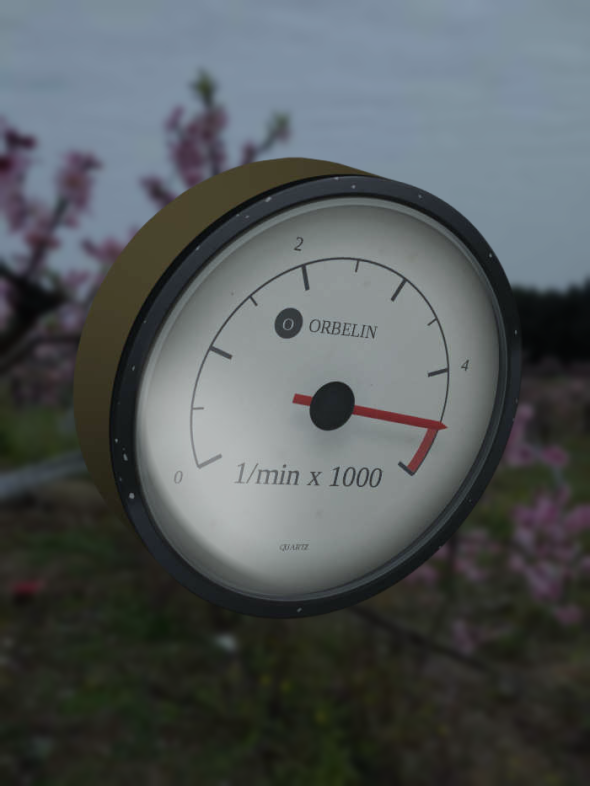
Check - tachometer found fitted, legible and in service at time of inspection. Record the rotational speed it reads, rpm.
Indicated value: 4500 rpm
